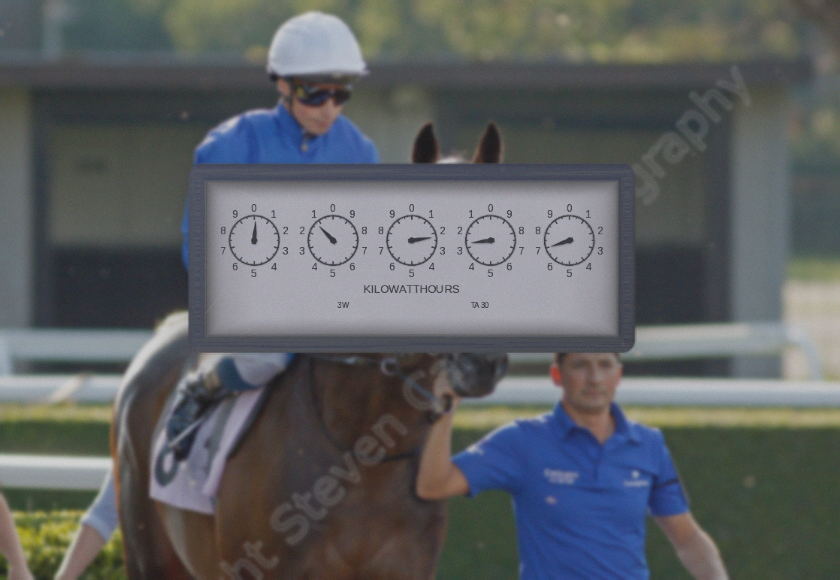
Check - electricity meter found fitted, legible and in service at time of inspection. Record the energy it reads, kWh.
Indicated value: 1227 kWh
